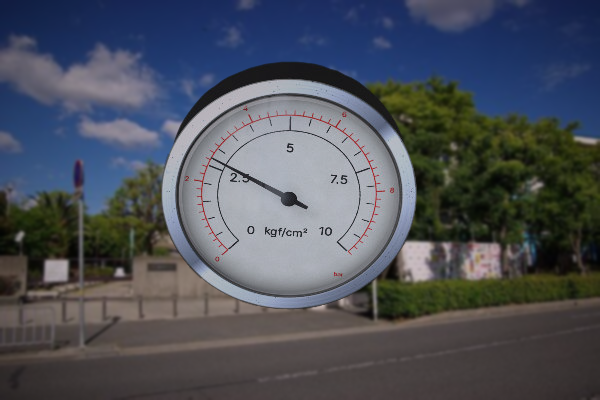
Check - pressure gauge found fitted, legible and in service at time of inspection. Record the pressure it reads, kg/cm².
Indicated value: 2.75 kg/cm²
